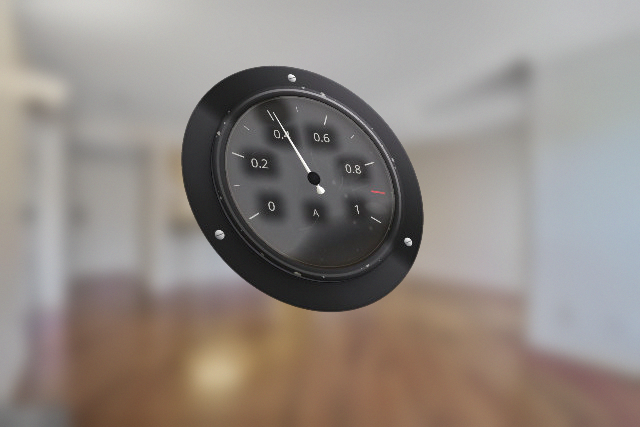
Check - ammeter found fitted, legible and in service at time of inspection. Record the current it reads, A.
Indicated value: 0.4 A
